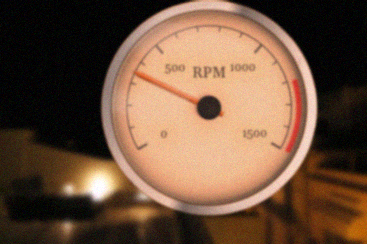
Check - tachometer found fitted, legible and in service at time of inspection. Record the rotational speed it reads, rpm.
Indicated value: 350 rpm
